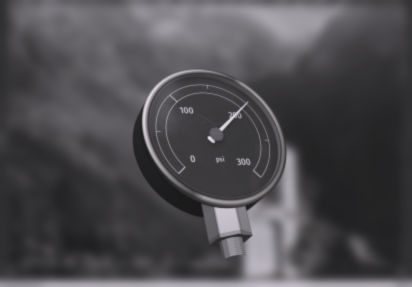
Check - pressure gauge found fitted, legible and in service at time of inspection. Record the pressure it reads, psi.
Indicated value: 200 psi
